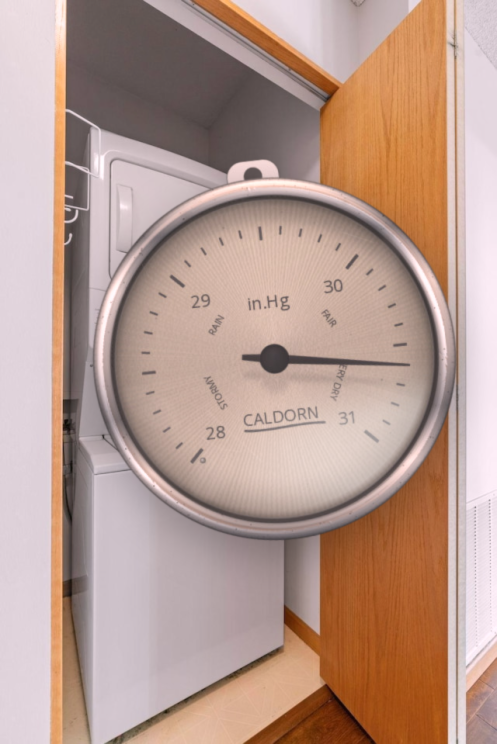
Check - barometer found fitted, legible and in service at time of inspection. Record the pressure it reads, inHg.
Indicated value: 30.6 inHg
